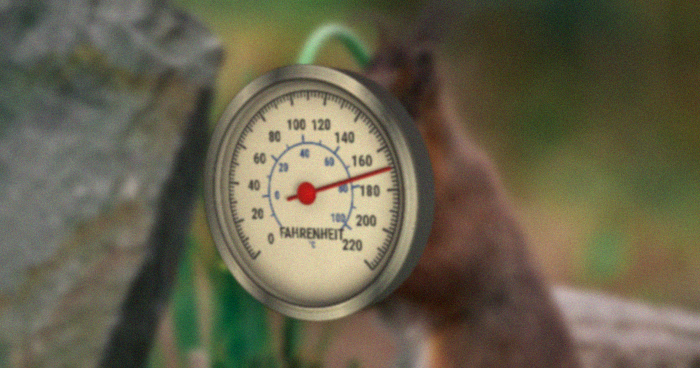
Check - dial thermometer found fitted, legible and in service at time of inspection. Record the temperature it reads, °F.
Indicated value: 170 °F
